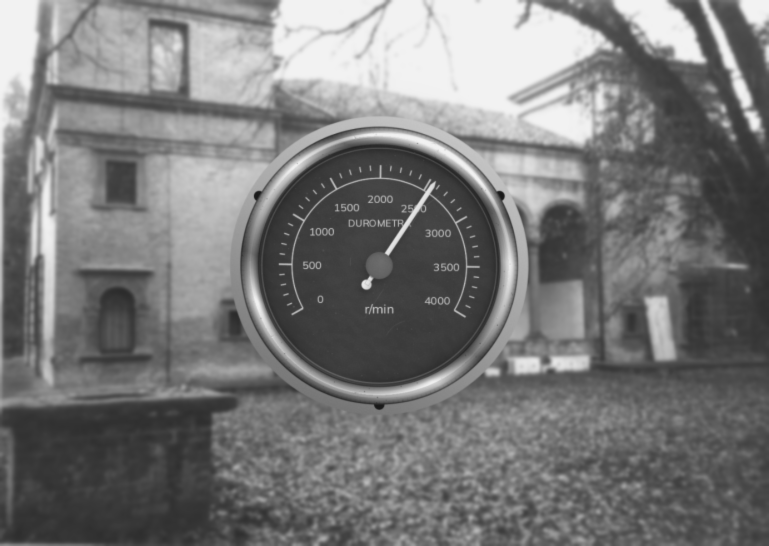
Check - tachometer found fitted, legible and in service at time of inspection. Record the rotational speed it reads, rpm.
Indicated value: 2550 rpm
